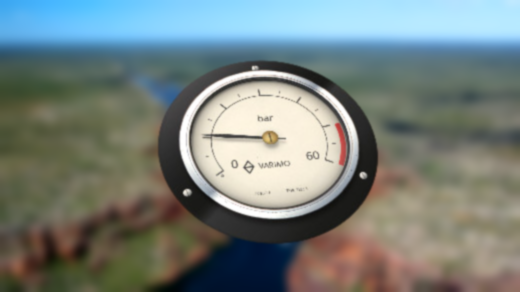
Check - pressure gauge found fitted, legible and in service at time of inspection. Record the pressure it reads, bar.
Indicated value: 10 bar
